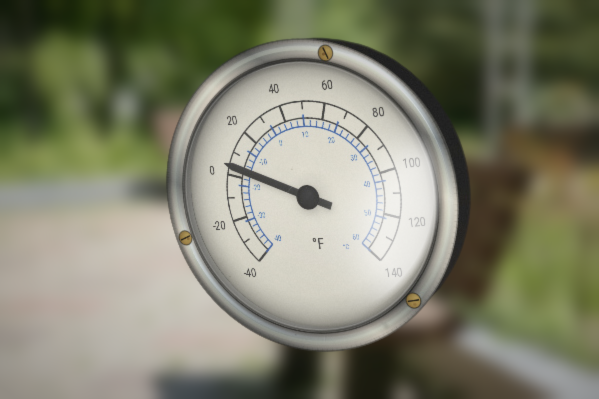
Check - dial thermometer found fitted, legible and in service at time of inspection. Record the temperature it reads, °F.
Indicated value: 5 °F
